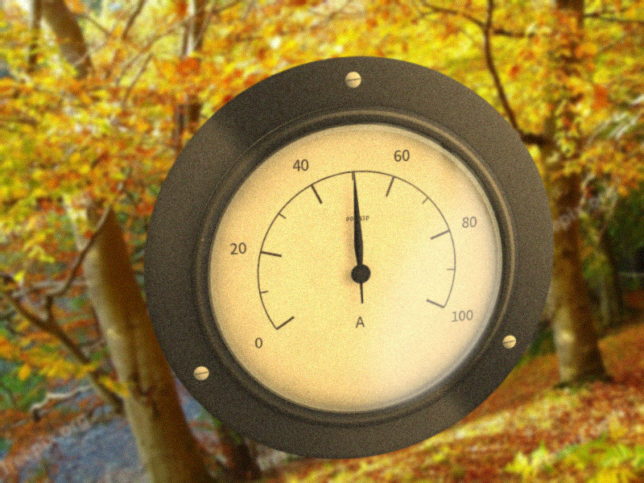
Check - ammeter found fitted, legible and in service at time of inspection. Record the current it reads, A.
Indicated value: 50 A
